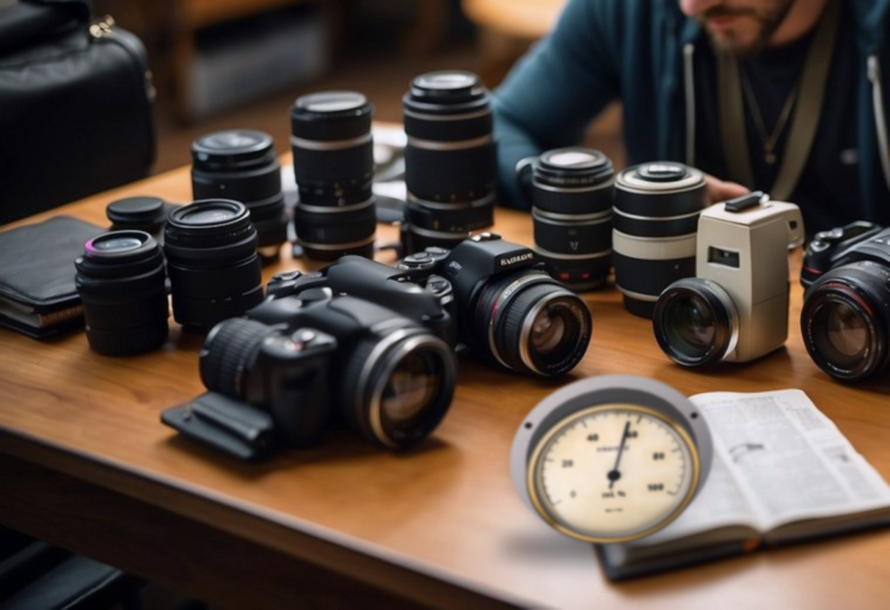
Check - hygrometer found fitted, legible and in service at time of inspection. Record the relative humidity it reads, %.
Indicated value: 56 %
